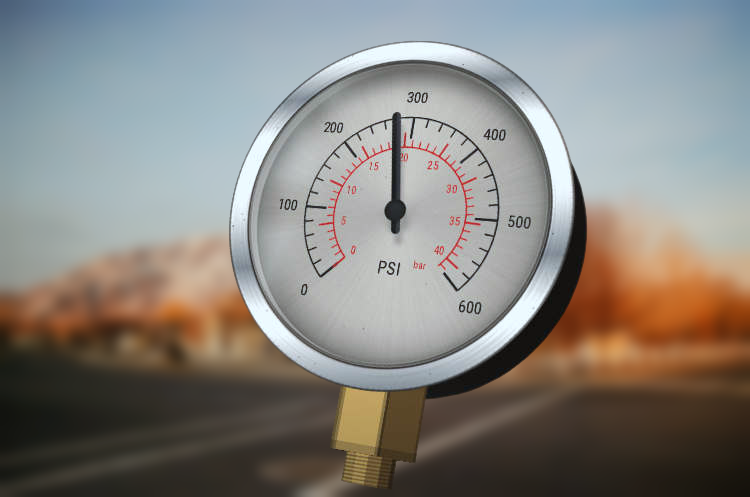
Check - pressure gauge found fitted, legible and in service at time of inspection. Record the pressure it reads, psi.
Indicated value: 280 psi
